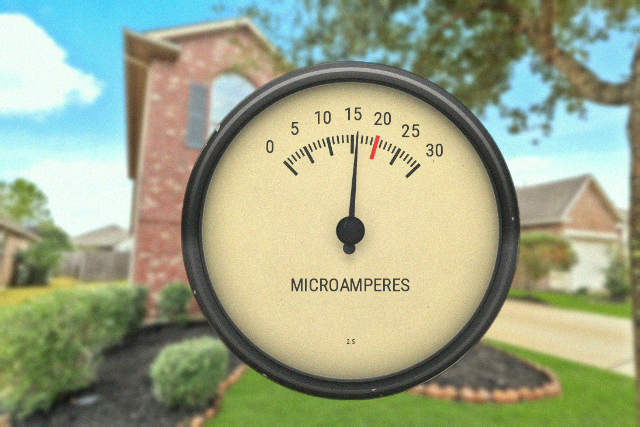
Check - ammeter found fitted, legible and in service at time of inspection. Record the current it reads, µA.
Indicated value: 16 µA
